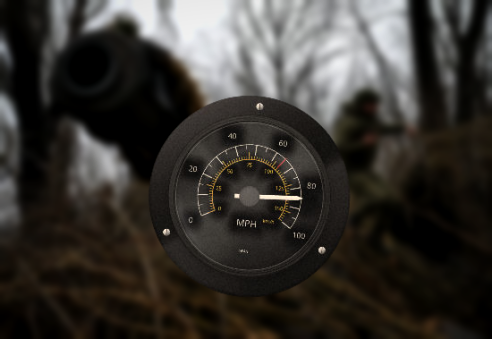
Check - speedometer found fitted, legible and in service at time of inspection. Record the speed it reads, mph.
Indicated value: 85 mph
